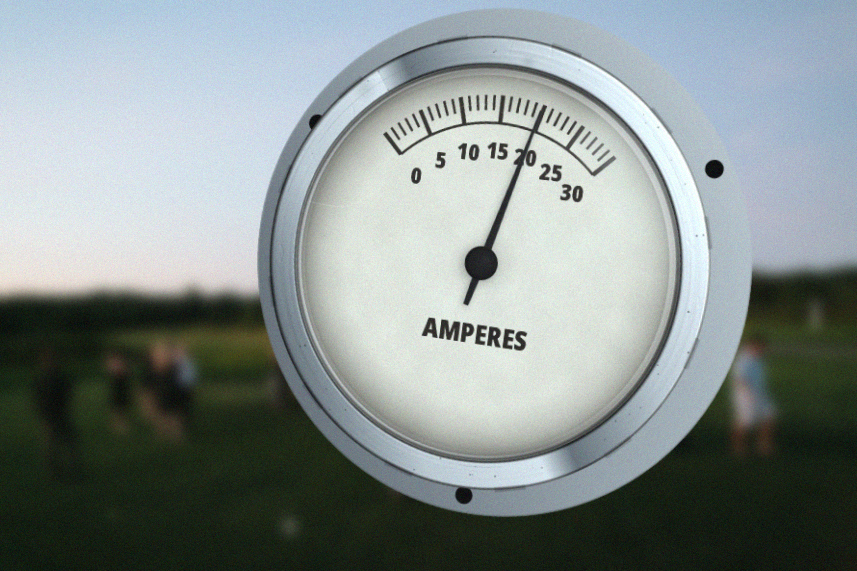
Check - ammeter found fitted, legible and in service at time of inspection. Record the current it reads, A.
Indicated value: 20 A
